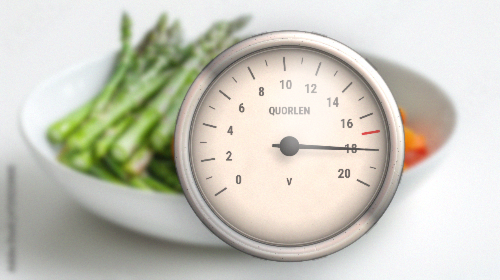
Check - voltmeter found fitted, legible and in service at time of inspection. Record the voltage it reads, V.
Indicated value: 18 V
